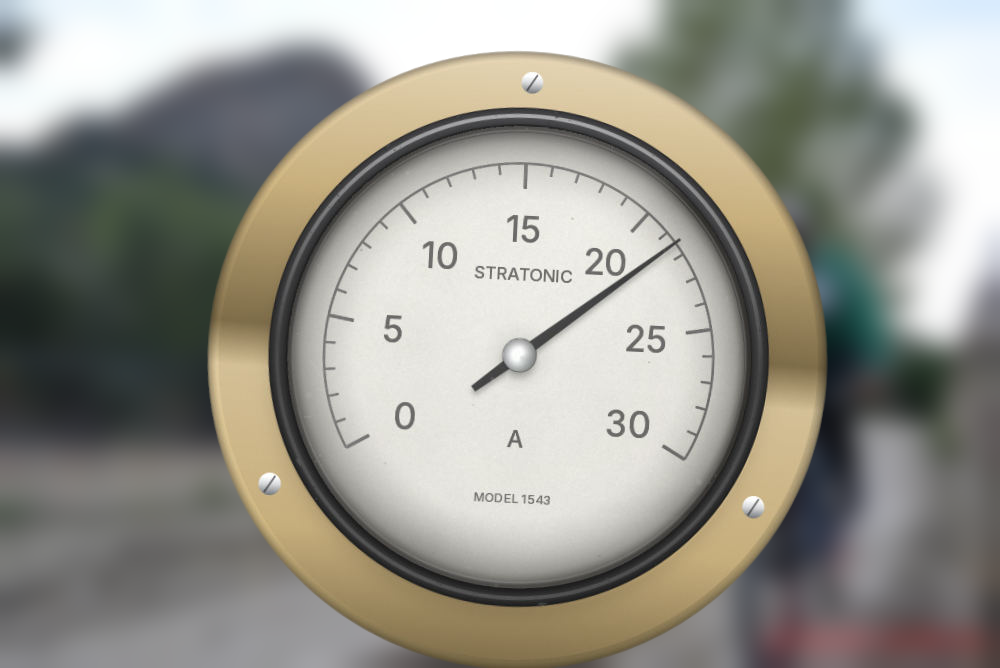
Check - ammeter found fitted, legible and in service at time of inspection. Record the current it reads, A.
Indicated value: 21.5 A
